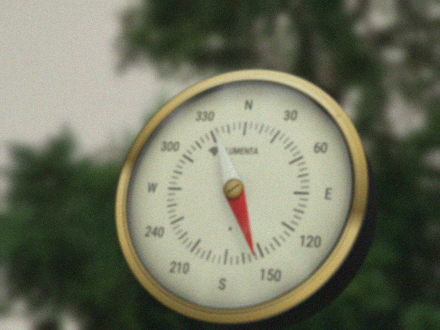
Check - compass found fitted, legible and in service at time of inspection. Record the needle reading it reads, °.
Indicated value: 155 °
